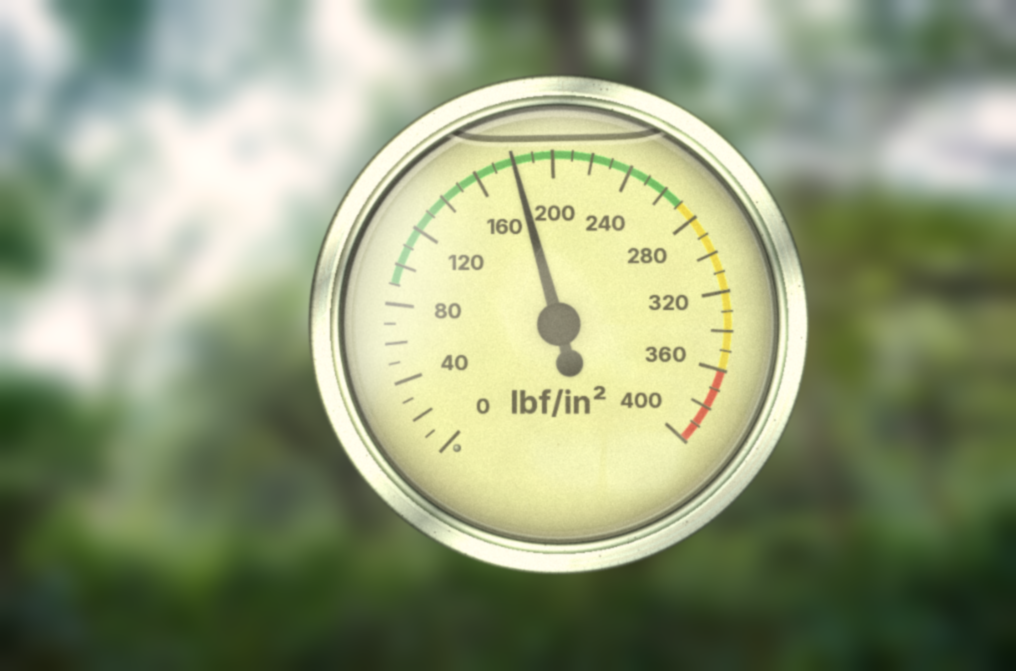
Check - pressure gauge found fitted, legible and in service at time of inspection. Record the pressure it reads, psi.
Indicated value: 180 psi
